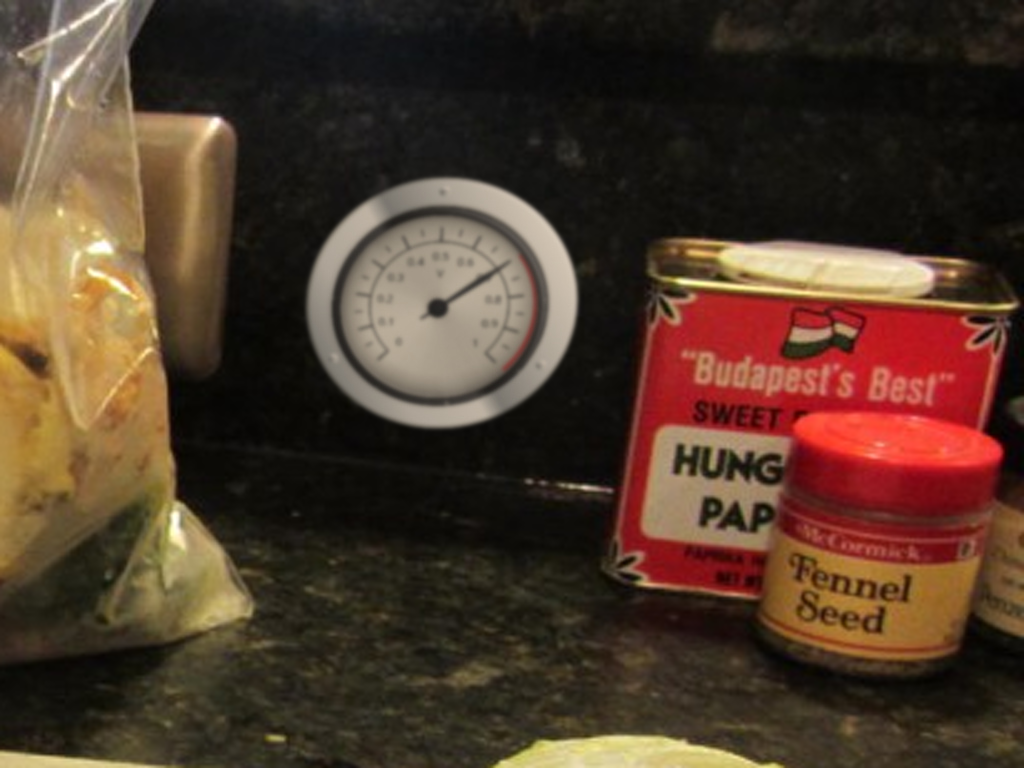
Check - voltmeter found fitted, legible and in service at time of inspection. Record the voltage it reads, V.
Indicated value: 0.7 V
